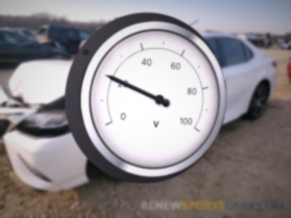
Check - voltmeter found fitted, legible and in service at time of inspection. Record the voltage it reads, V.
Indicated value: 20 V
